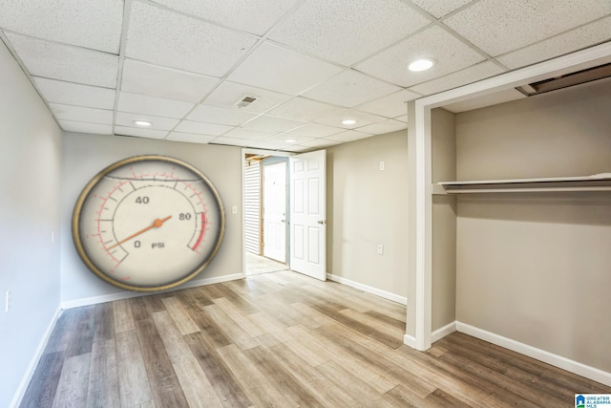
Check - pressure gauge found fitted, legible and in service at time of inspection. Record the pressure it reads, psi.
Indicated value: 7.5 psi
